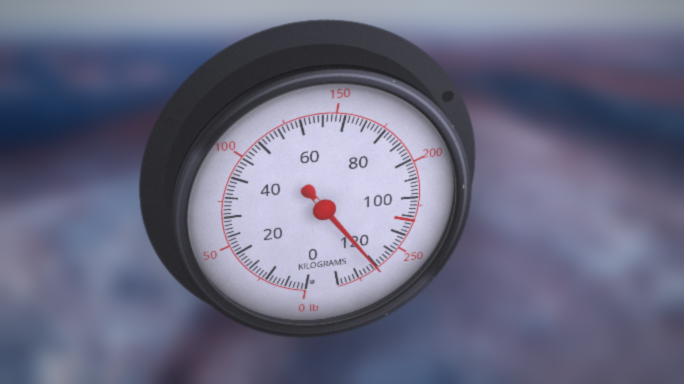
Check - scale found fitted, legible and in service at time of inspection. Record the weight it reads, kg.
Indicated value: 120 kg
